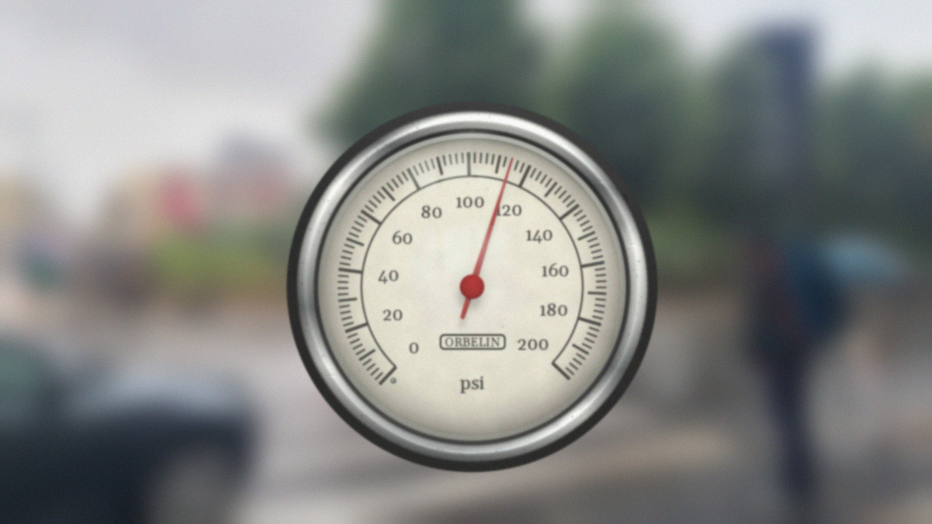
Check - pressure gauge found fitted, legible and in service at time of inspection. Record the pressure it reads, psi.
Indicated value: 114 psi
